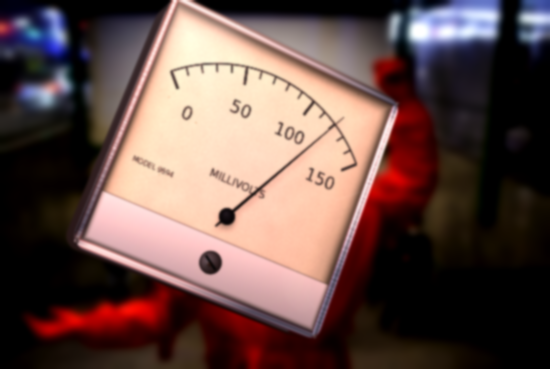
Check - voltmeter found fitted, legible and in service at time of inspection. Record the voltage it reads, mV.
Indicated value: 120 mV
